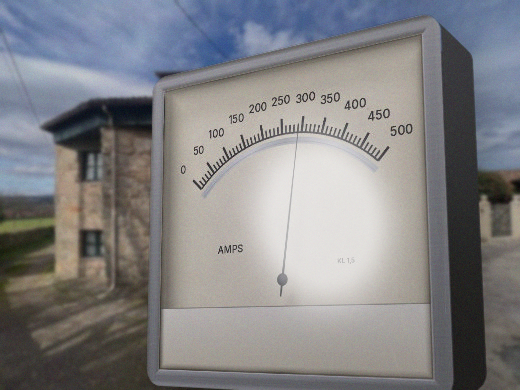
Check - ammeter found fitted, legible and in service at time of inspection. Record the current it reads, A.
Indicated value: 300 A
